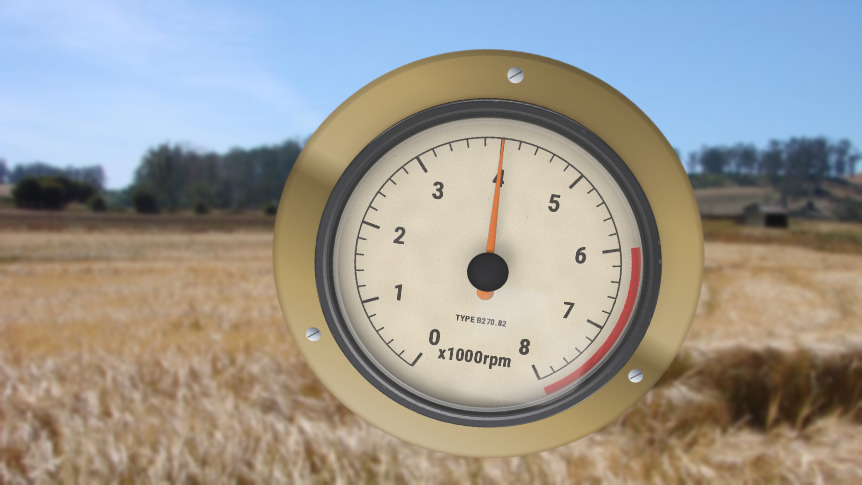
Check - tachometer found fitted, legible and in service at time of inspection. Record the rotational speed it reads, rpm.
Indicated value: 4000 rpm
